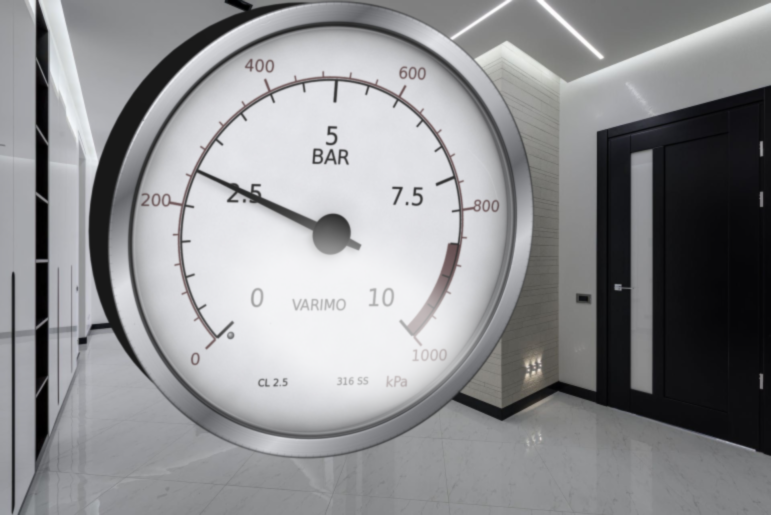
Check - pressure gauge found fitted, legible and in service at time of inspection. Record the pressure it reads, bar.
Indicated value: 2.5 bar
